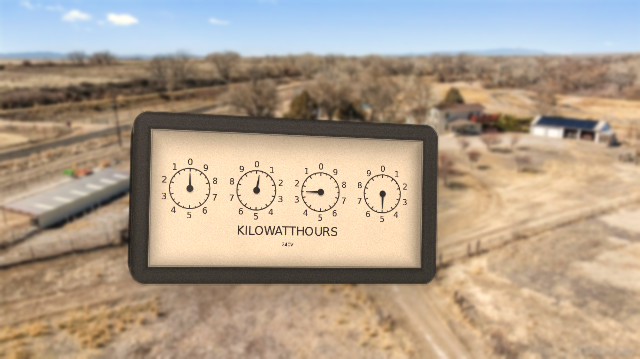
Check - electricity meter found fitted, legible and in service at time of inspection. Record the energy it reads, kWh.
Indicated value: 25 kWh
